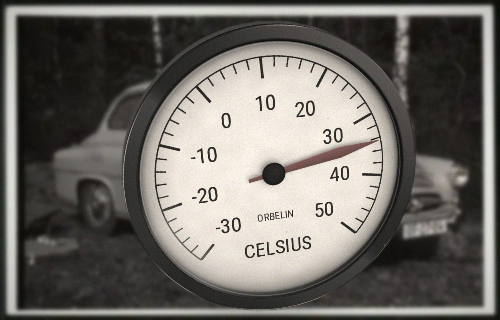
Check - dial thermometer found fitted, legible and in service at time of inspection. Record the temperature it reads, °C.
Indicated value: 34 °C
